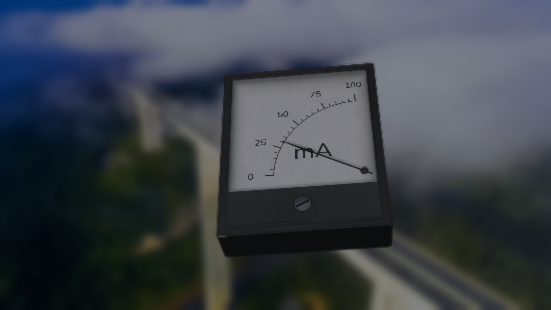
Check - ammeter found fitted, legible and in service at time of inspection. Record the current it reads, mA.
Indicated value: 30 mA
